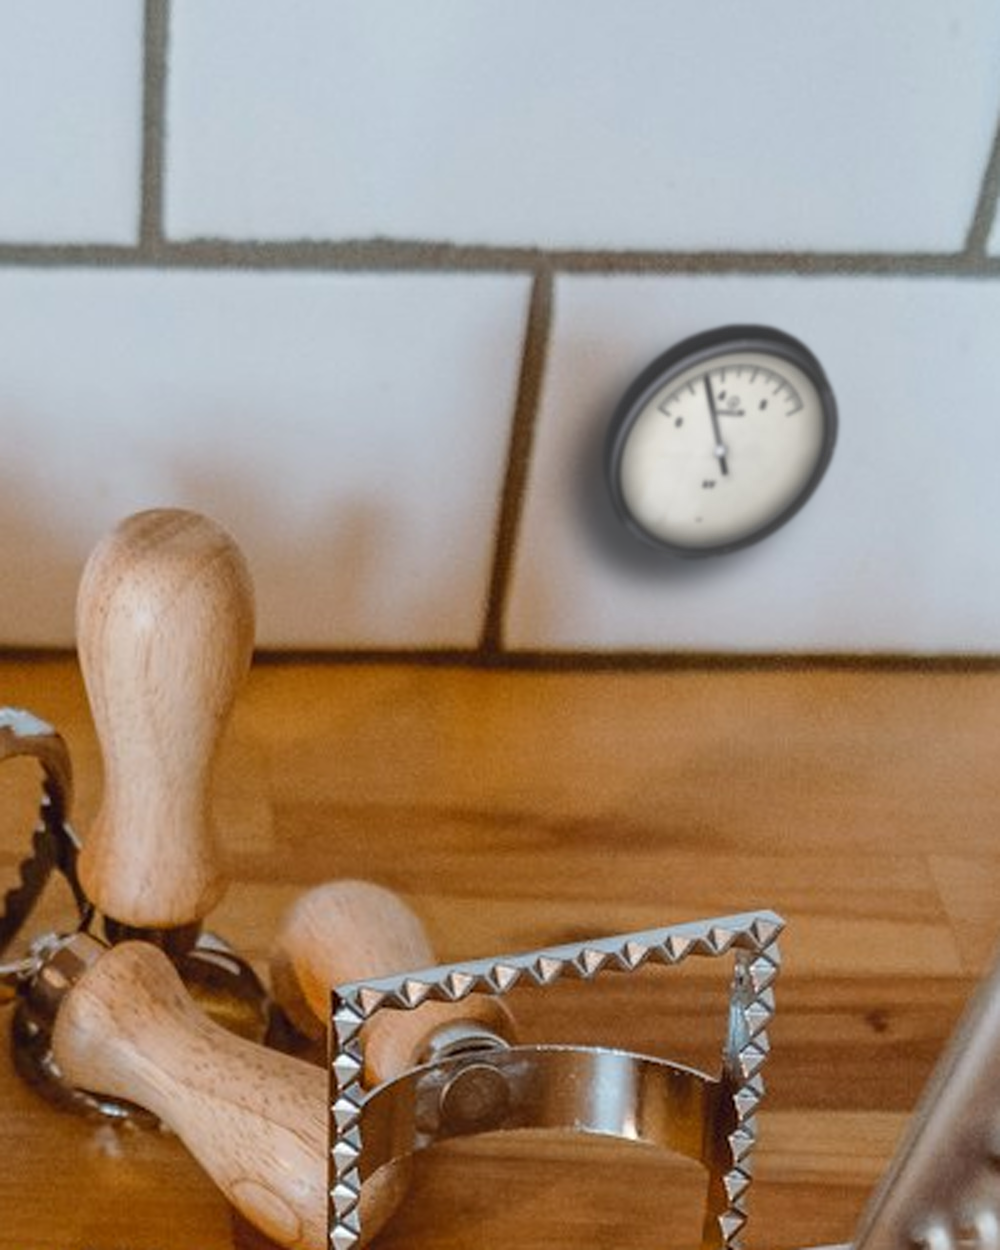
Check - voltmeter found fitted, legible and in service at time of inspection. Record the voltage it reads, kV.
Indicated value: 3 kV
